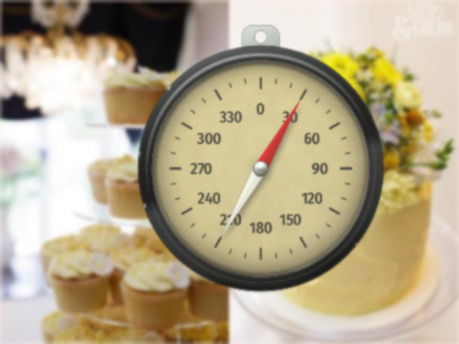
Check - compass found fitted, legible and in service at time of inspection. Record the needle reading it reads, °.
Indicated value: 30 °
